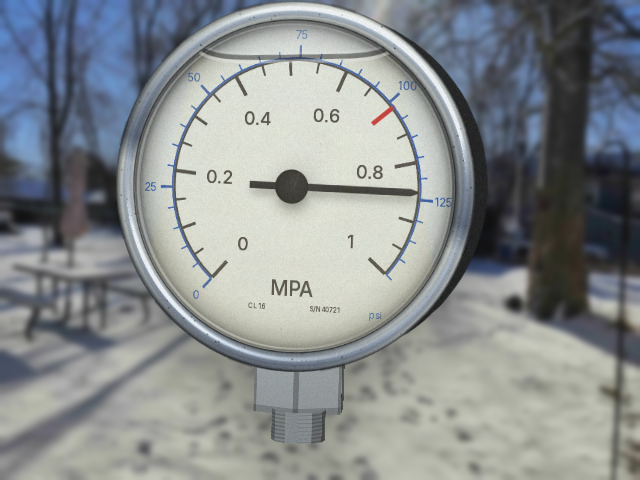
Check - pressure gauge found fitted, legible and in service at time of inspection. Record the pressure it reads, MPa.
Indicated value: 0.85 MPa
